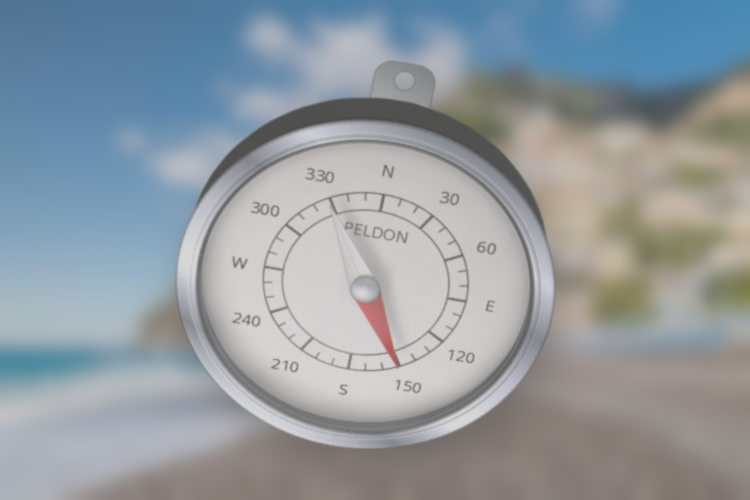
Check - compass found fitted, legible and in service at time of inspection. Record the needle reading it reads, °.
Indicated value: 150 °
